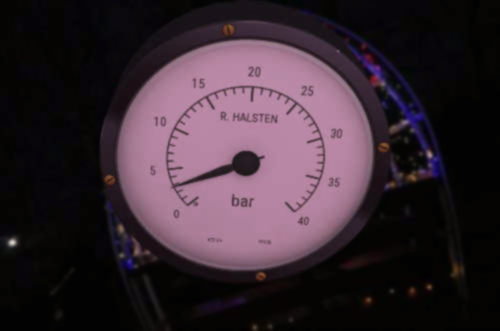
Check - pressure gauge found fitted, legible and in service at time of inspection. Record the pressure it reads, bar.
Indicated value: 3 bar
